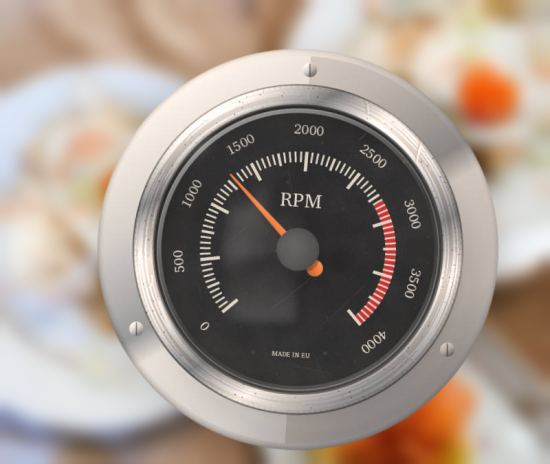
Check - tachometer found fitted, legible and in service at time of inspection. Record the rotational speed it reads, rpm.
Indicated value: 1300 rpm
